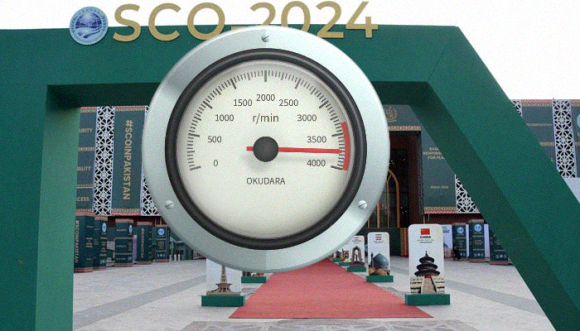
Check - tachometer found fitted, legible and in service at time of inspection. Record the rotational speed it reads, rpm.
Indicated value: 3750 rpm
